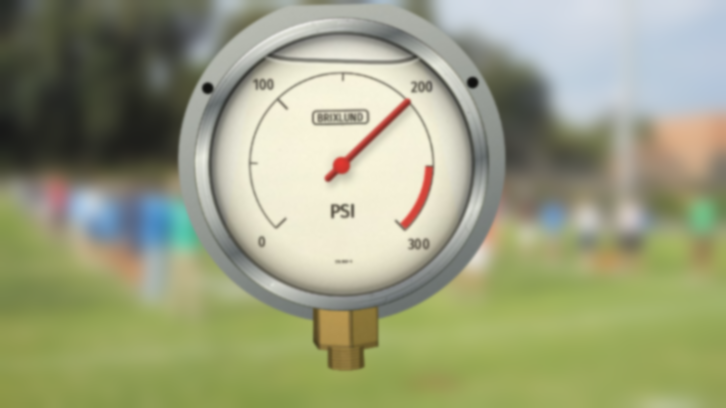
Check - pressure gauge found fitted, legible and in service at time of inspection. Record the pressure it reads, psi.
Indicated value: 200 psi
